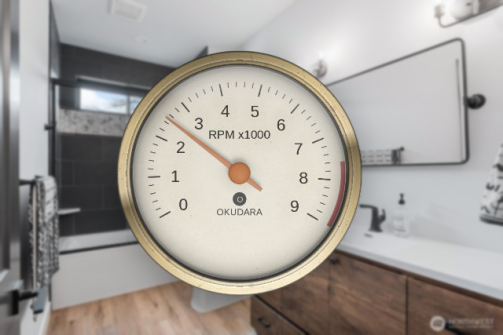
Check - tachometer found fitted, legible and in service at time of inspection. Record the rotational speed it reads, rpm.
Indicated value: 2500 rpm
